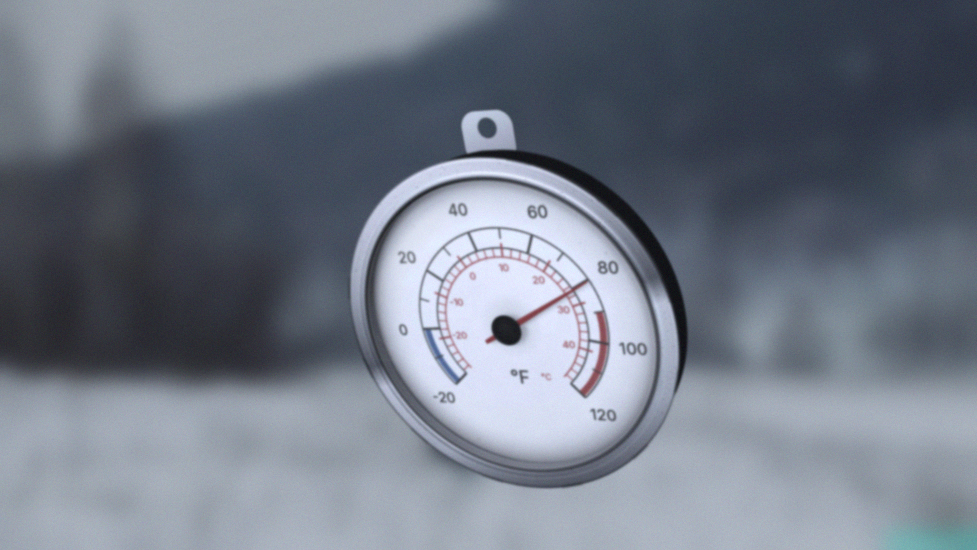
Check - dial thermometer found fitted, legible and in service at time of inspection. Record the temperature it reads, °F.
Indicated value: 80 °F
